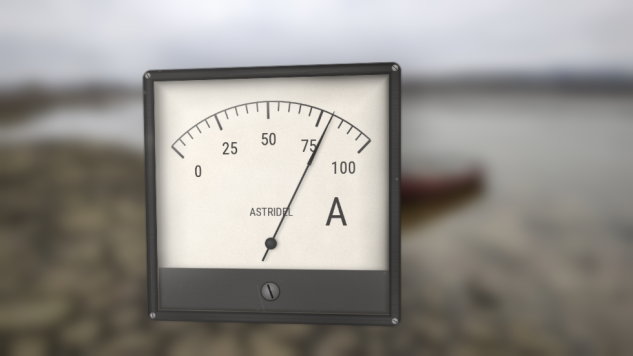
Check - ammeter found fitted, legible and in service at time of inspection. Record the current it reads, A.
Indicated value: 80 A
